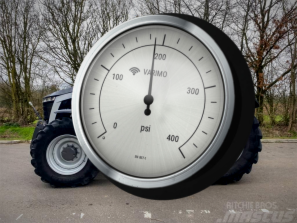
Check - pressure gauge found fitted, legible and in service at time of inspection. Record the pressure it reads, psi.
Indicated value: 190 psi
